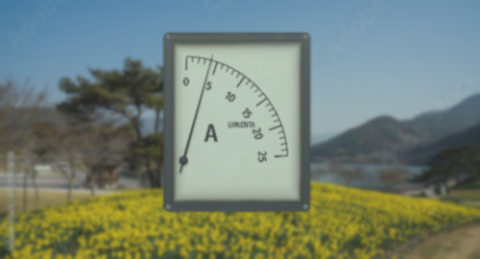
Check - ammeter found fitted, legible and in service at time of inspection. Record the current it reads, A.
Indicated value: 4 A
